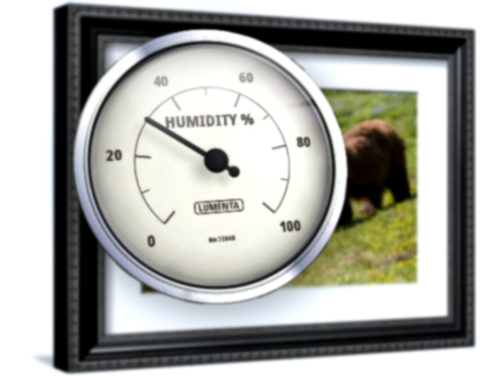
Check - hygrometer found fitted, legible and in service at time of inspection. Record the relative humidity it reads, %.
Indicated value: 30 %
